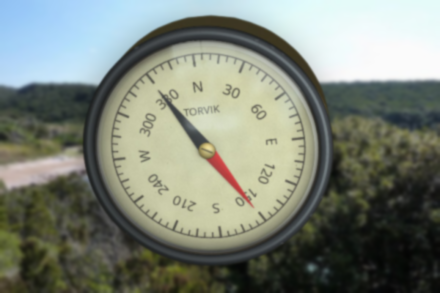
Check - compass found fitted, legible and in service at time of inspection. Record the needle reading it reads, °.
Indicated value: 150 °
